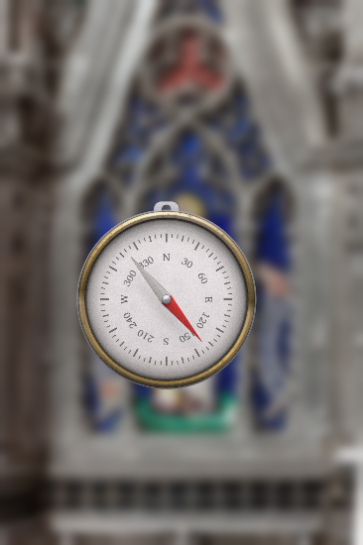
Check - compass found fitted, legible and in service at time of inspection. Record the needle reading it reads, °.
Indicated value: 140 °
